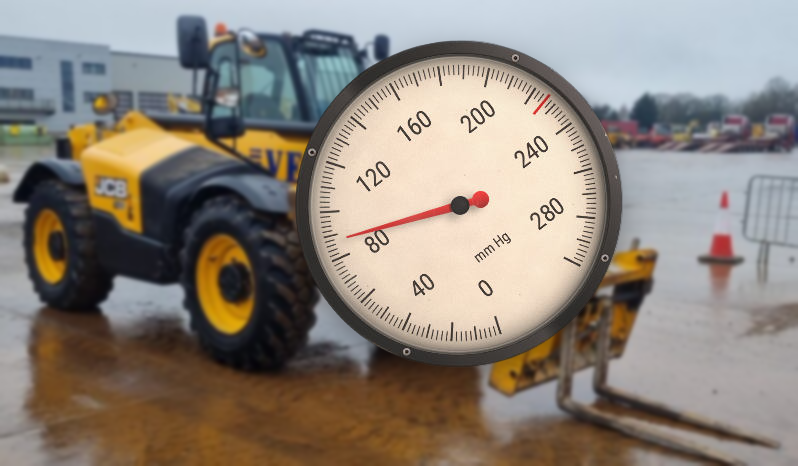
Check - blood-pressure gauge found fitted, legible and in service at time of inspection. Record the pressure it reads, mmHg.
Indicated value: 88 mmHg
